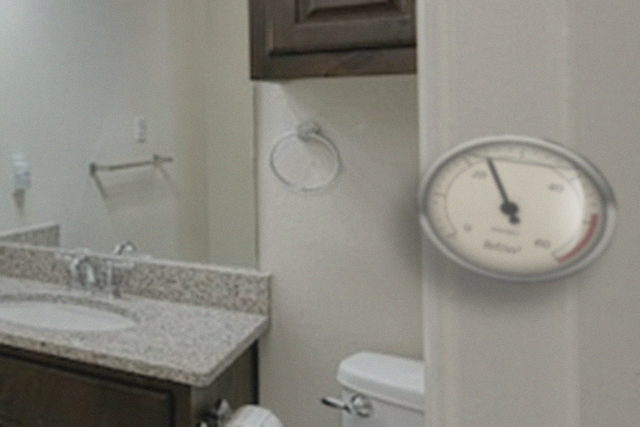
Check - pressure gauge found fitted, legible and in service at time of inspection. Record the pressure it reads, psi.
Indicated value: 24 psi
